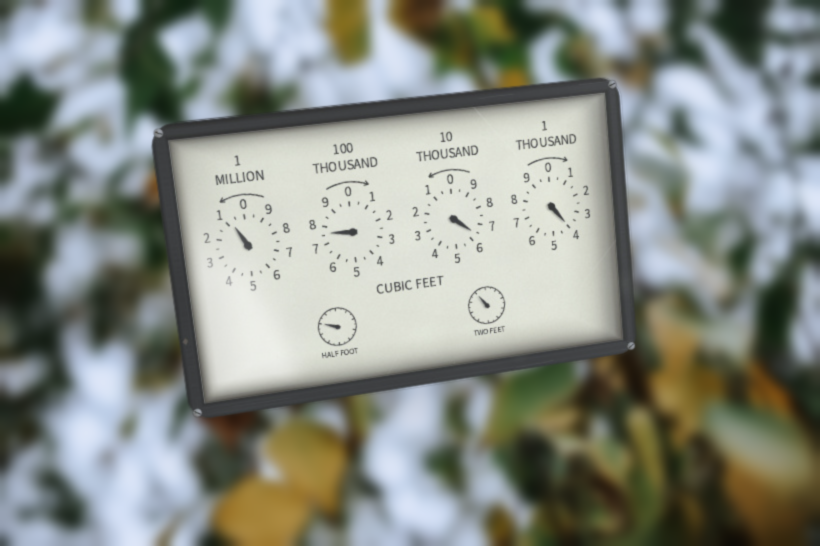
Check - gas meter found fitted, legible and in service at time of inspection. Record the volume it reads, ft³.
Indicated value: 76400 ft³
